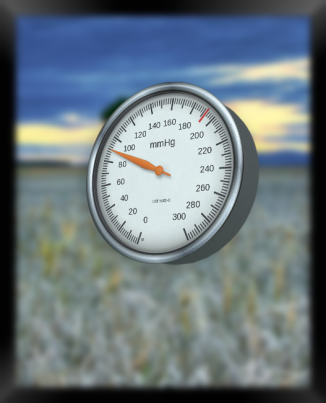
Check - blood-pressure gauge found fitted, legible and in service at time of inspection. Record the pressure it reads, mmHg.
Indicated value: 90 mmHg
